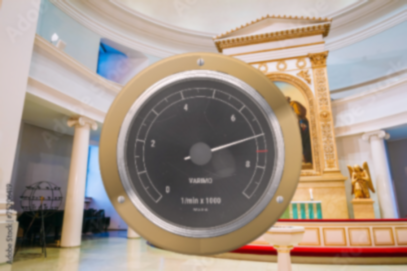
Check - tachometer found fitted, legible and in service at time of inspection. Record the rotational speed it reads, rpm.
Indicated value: 7000 rpm
